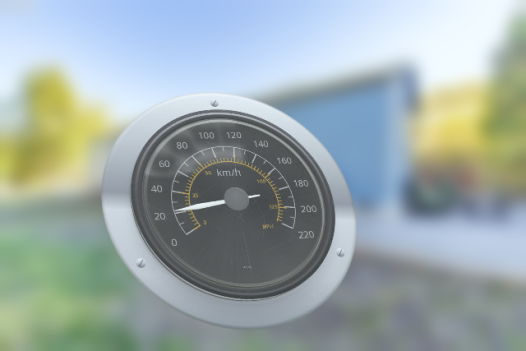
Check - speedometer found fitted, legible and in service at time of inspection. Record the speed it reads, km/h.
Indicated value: 20 km/h
